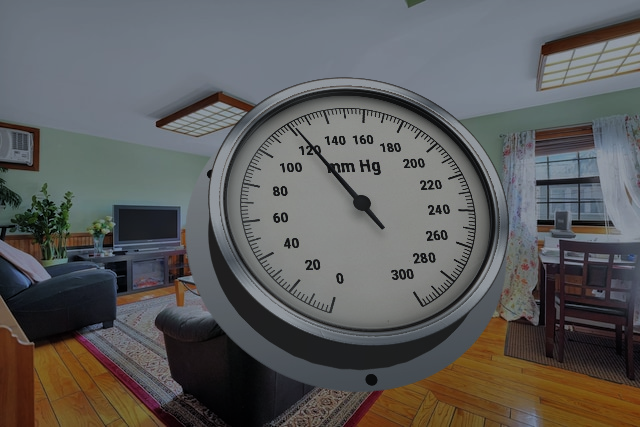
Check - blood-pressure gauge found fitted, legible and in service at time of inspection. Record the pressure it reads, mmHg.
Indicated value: 120 mmHg
